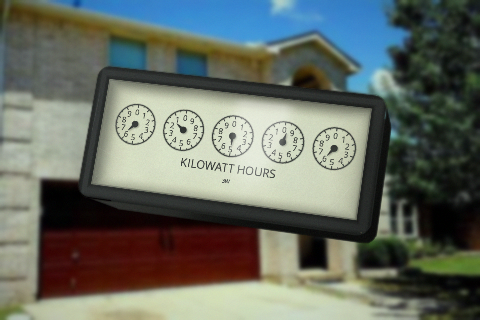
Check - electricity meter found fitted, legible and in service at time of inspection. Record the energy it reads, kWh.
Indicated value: 61496 kWh
